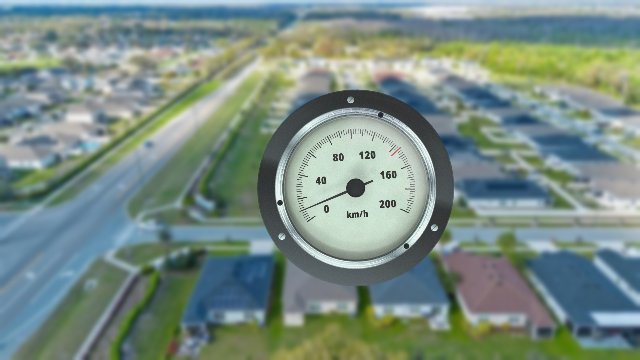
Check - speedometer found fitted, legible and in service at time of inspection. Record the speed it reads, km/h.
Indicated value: 10 km/h
